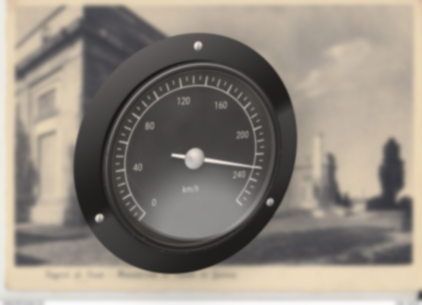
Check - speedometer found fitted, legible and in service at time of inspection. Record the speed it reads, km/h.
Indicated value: 230 km/h
